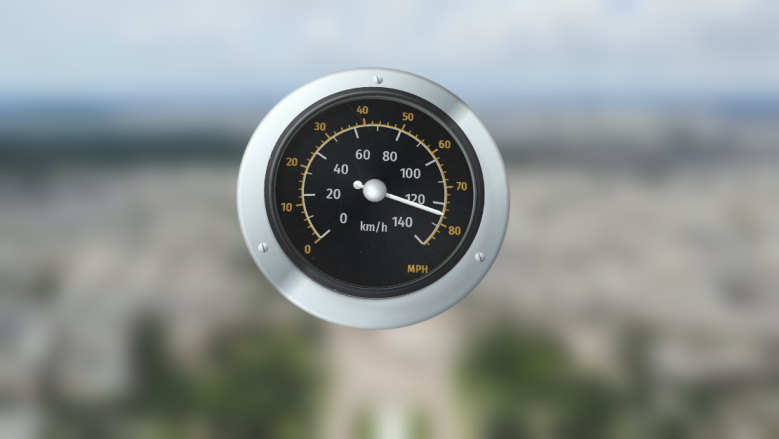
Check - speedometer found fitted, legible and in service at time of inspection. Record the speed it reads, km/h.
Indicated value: 125 km/h
